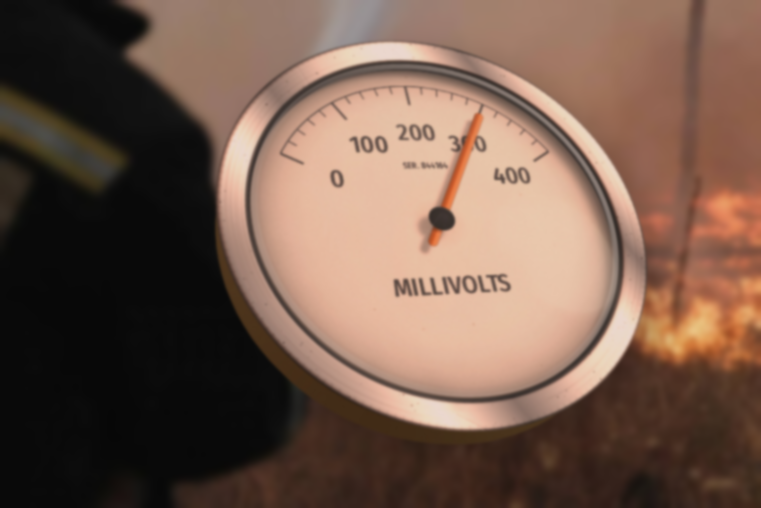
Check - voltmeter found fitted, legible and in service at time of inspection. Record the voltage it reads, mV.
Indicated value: 300 mV
